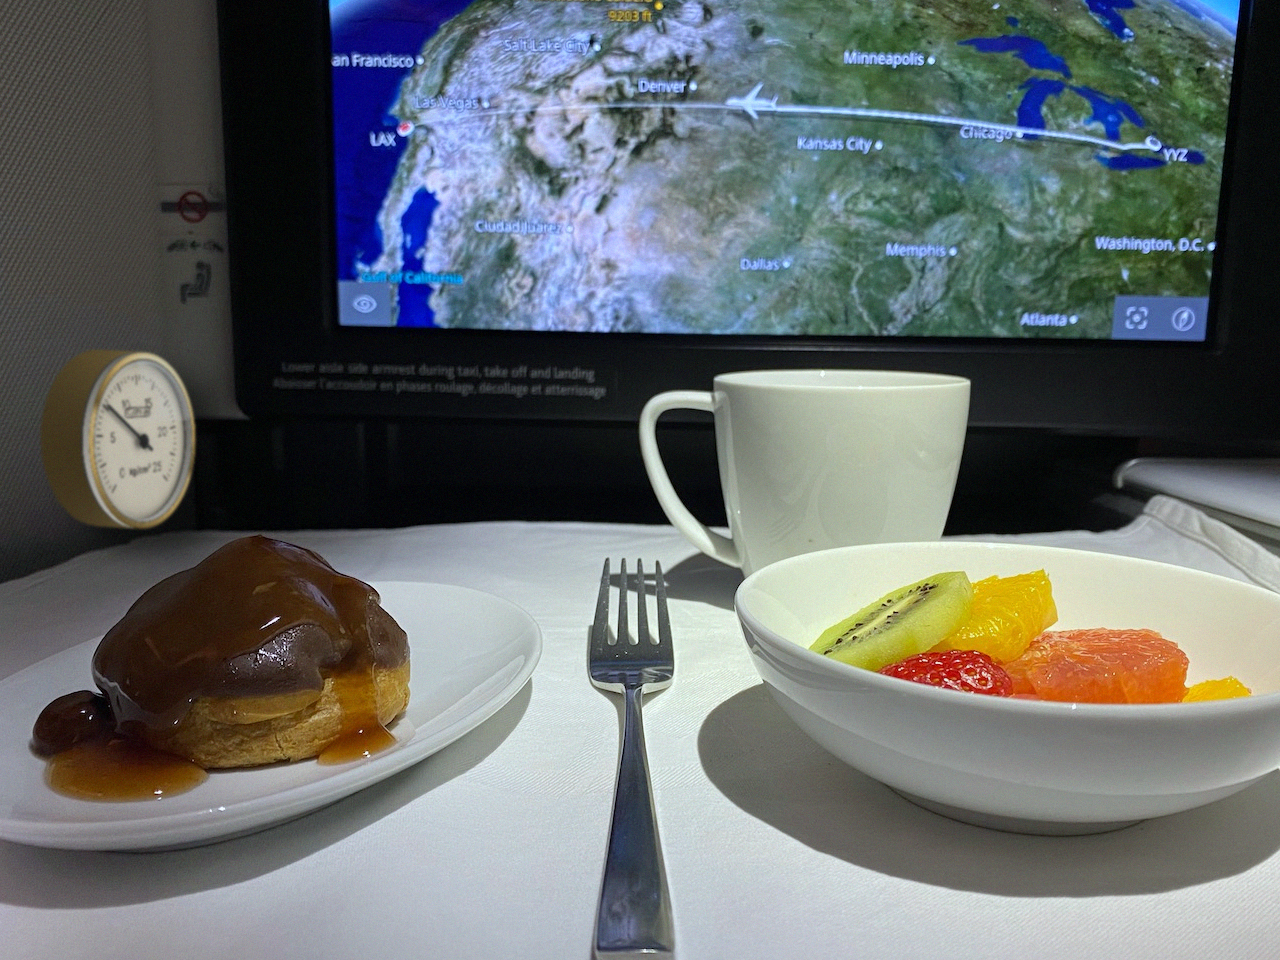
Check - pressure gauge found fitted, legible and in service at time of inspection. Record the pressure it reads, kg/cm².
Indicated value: 7.5 kg/cm²
